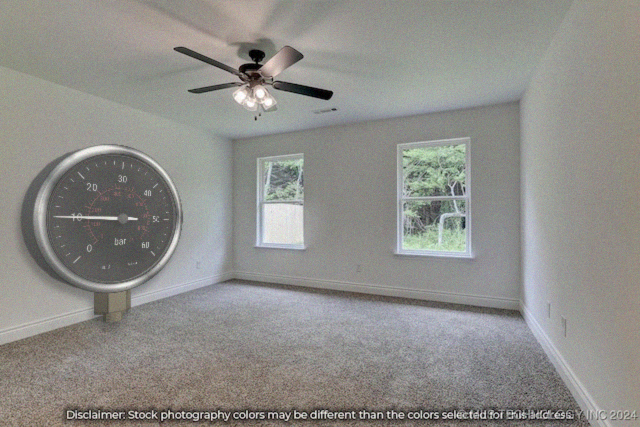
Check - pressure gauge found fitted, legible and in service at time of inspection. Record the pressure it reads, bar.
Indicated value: 10 bar
